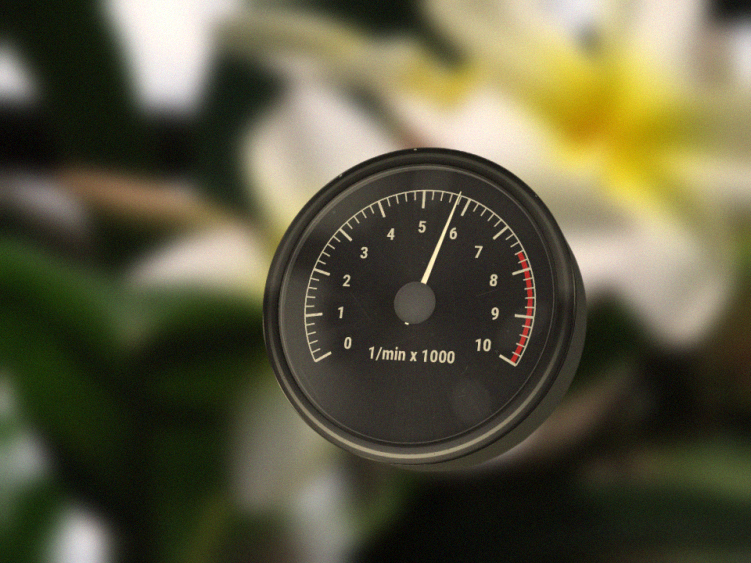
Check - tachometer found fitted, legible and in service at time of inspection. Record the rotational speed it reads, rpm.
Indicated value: 5800 rpm
